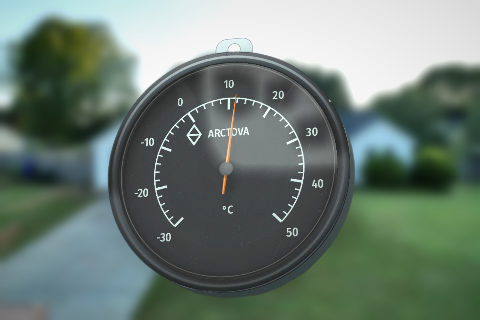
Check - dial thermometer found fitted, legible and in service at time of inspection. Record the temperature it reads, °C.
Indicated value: 12 °C
